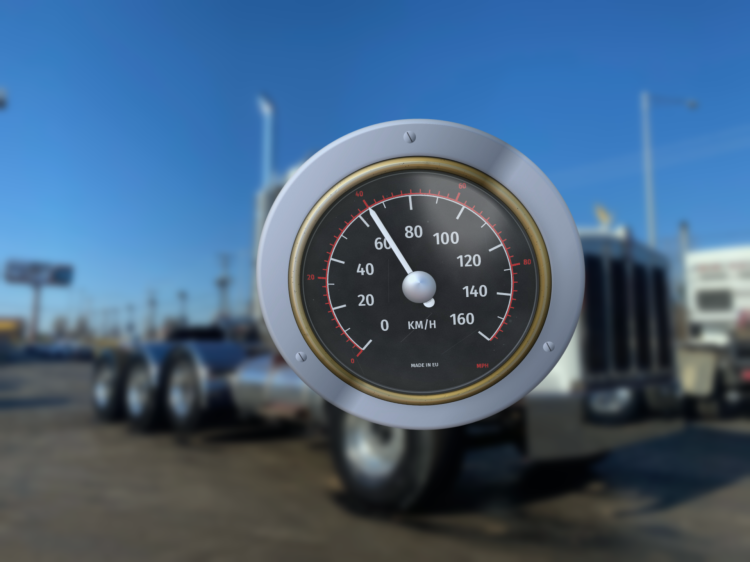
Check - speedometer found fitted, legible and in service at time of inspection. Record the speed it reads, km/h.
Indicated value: 65 km/h
